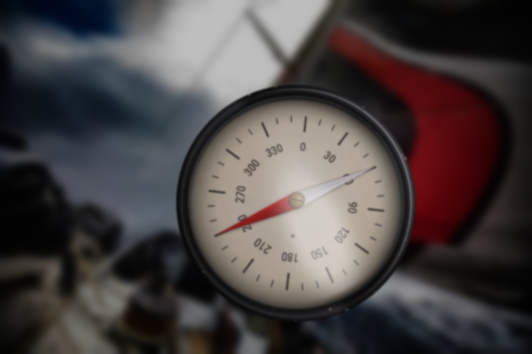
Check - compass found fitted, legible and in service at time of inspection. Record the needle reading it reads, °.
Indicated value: 240 °
